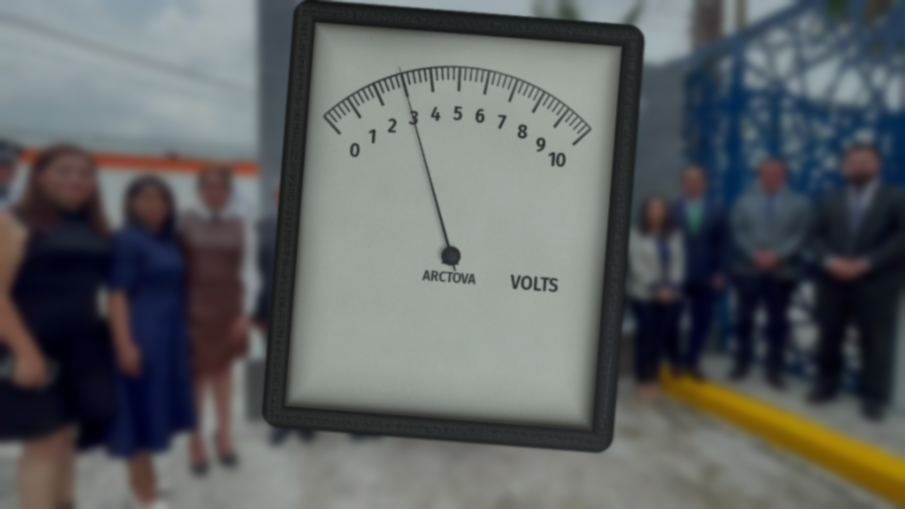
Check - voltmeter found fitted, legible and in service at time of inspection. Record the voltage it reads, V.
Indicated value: 3 V
